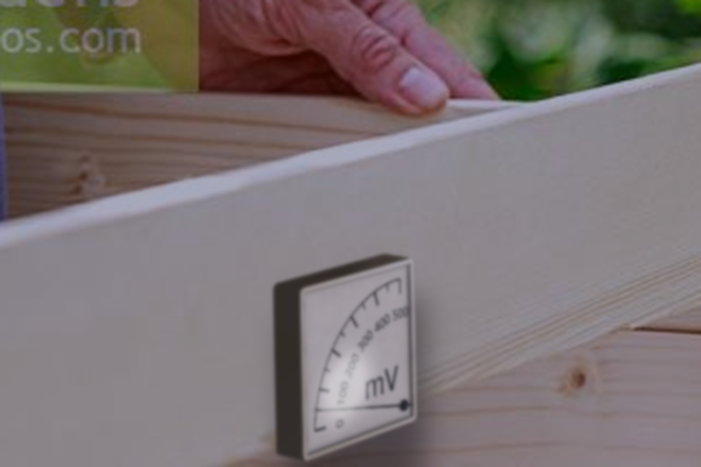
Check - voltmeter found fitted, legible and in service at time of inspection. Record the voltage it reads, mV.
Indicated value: 50 mV
